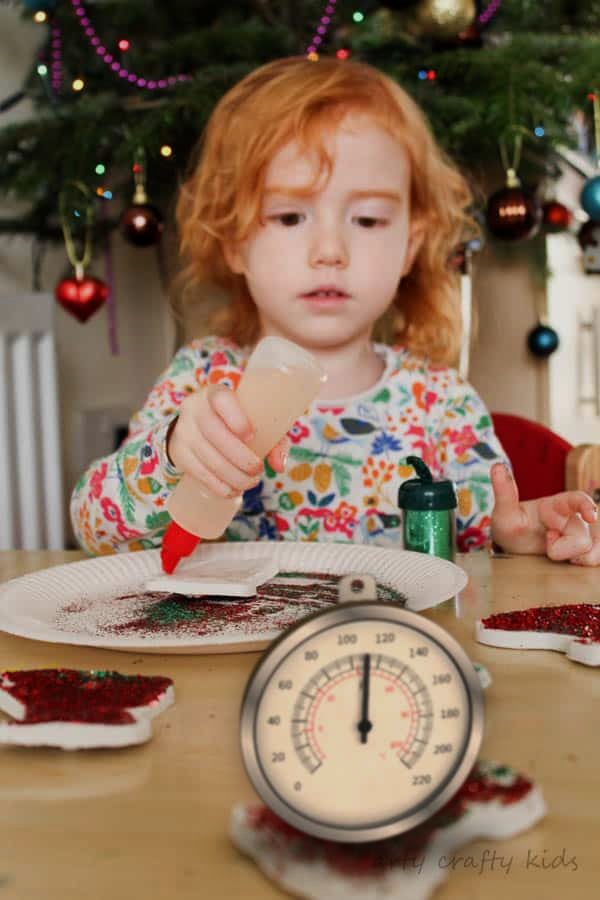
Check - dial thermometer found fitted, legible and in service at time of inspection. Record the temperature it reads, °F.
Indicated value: 110 °F
